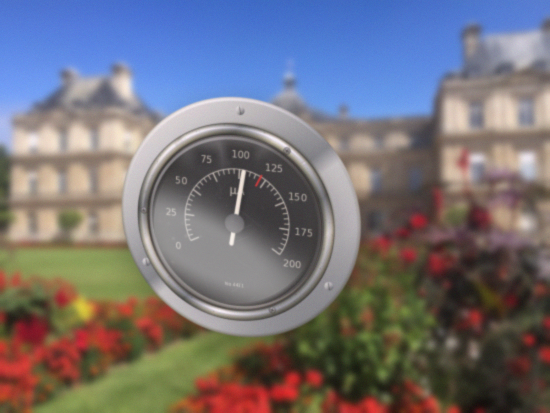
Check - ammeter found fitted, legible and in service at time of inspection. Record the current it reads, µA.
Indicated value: 105 µA
